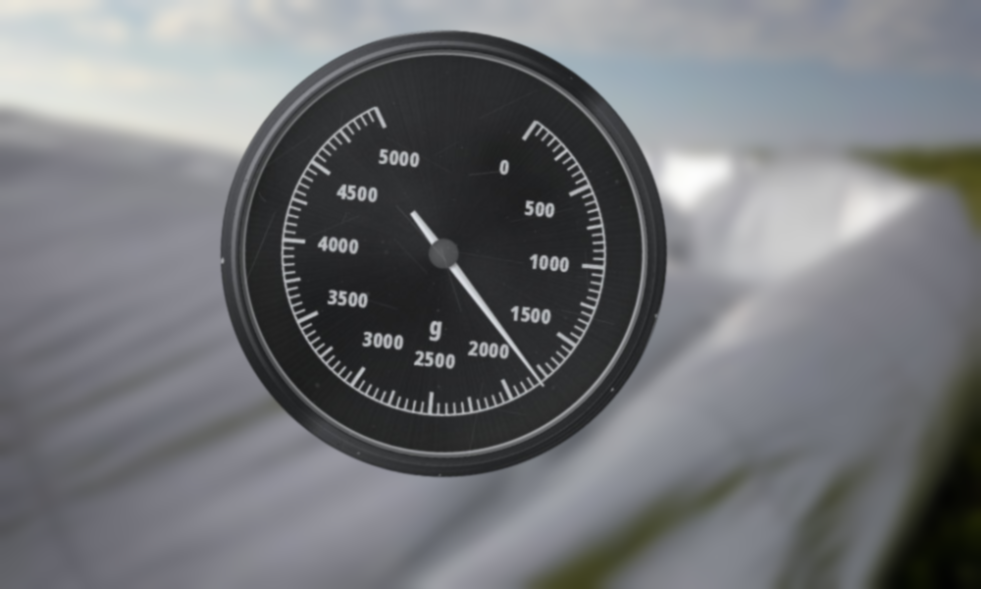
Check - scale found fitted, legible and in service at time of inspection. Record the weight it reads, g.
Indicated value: 1800 g
